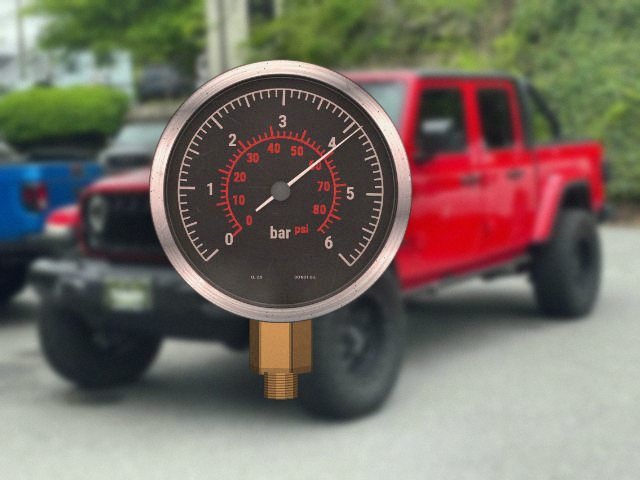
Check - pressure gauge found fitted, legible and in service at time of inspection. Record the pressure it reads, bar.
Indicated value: 4.1 bar
